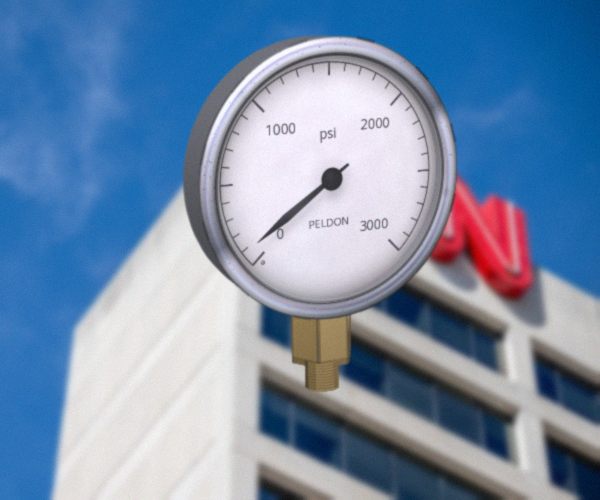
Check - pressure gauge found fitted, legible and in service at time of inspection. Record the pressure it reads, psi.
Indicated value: 100 psi
